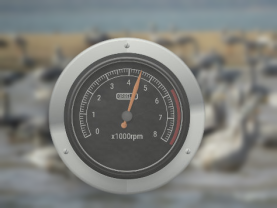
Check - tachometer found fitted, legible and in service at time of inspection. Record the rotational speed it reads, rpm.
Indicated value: 4500 rpm
